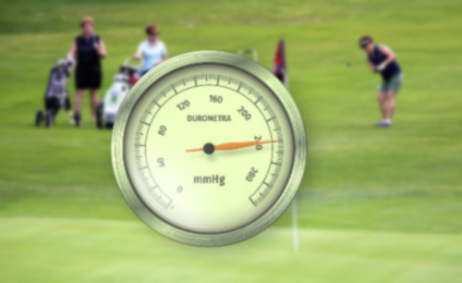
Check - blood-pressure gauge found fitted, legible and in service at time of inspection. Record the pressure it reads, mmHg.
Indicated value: 240 mmHg
